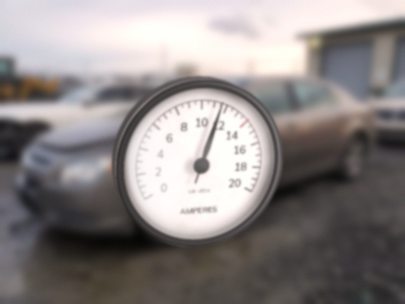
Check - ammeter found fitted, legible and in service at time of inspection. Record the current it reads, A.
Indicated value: 11.5 A
